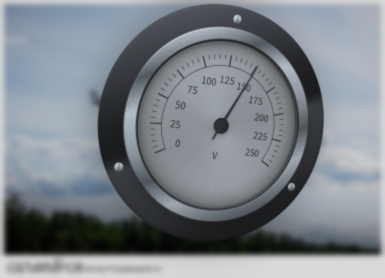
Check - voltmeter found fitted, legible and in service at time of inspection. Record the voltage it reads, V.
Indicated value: 150 V
